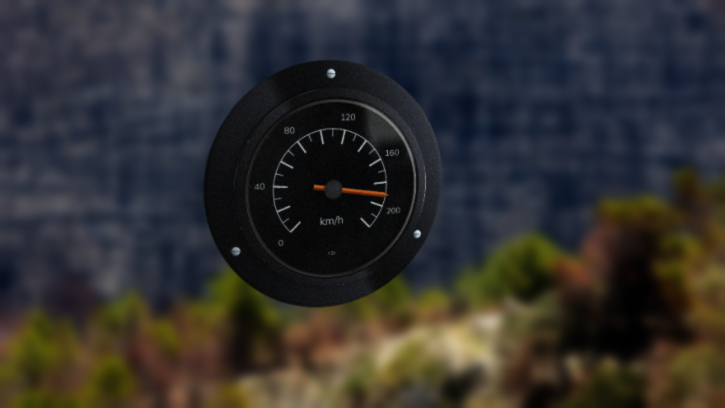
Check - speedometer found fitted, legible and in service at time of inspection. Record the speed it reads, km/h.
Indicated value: 190 km/h
